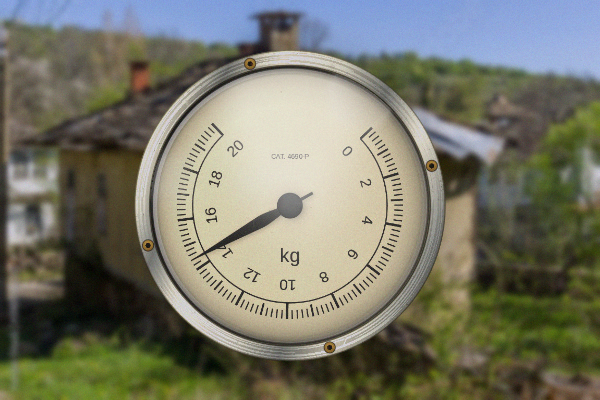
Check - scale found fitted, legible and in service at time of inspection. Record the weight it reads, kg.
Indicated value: 14.4 kg
